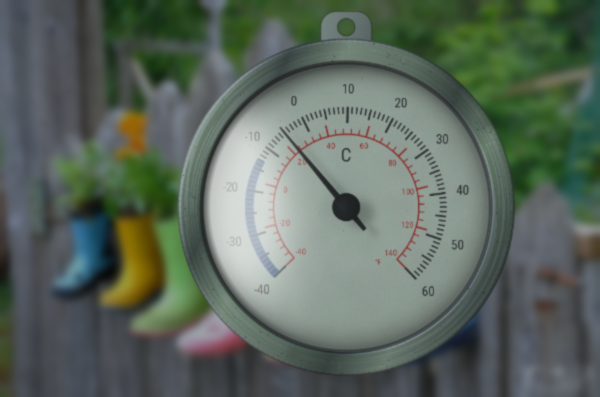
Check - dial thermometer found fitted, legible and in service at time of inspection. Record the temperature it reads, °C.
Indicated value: -5 °C
